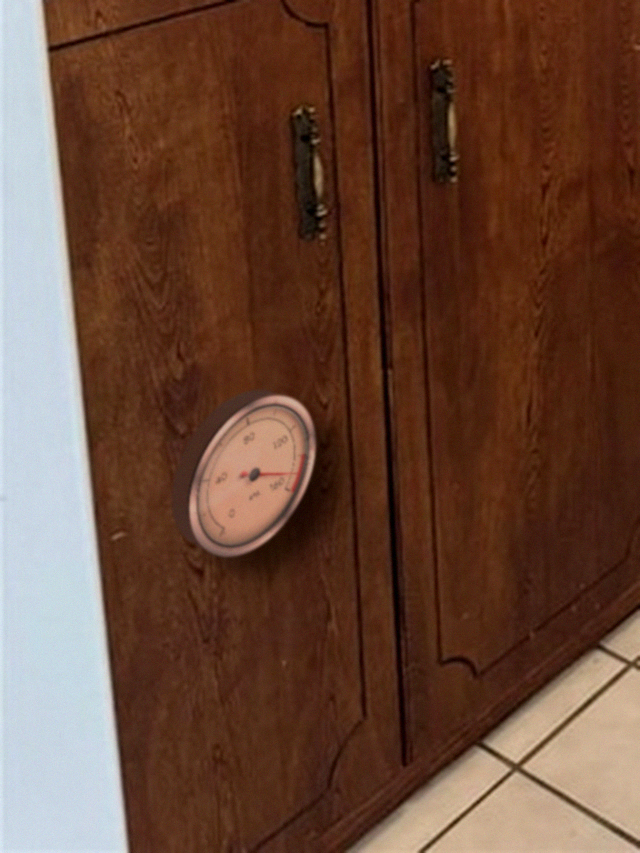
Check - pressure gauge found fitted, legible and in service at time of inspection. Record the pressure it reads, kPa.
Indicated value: 150 kPa
